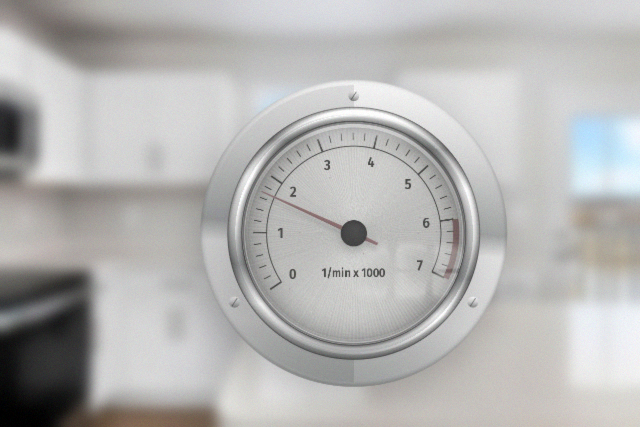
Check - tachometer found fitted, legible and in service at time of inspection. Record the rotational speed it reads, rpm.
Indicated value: 1700 rpm
